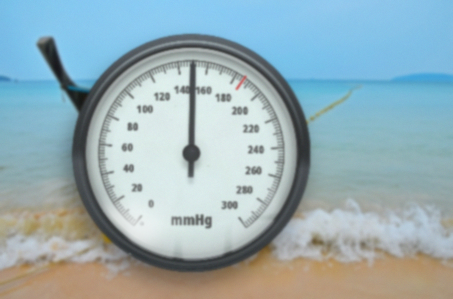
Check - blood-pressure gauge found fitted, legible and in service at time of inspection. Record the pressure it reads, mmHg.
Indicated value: 150 mmHg
